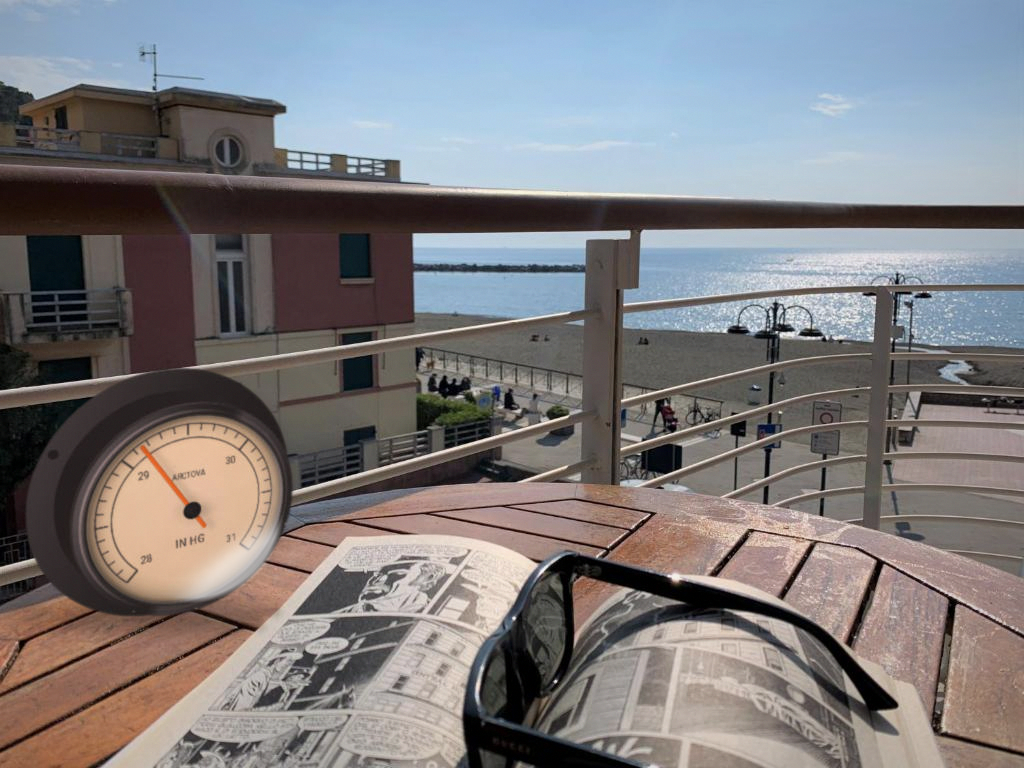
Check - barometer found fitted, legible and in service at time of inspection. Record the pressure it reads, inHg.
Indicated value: 29.15 inHg
